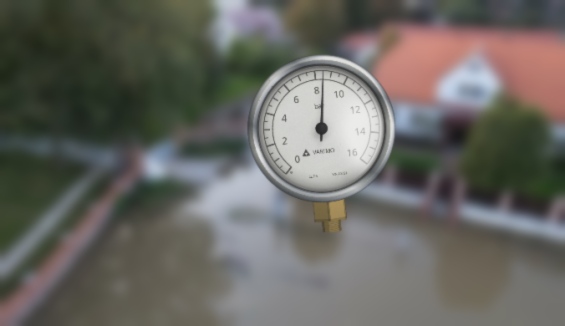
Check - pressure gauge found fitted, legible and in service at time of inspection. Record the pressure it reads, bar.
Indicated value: 8.5 bar
